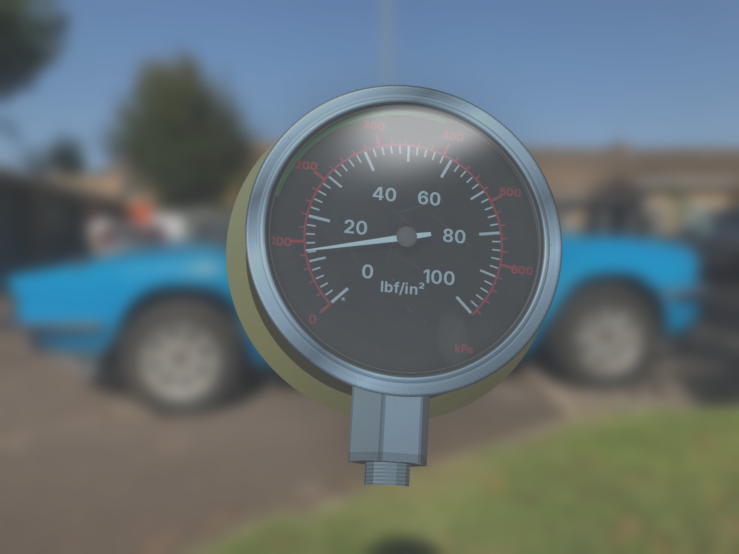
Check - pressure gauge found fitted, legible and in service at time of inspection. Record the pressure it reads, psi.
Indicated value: 12 psi
